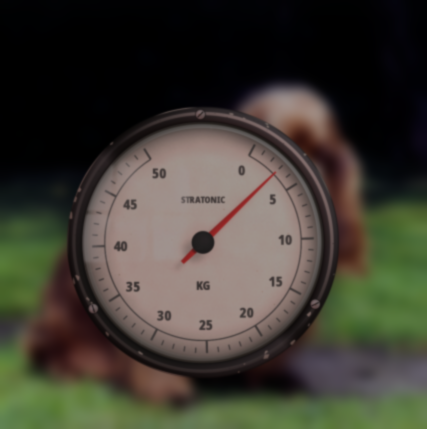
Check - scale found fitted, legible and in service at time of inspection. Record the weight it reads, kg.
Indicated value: 3 kg
